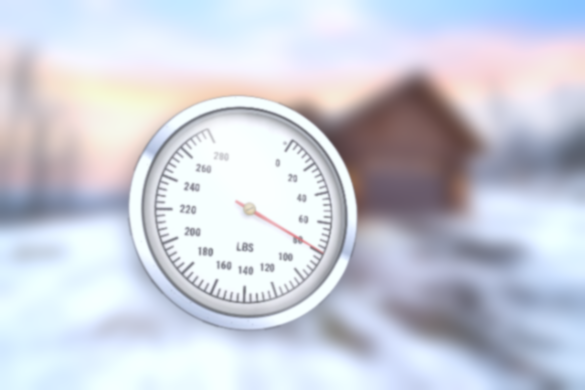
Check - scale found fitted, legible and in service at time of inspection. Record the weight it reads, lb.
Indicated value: 80 lb
